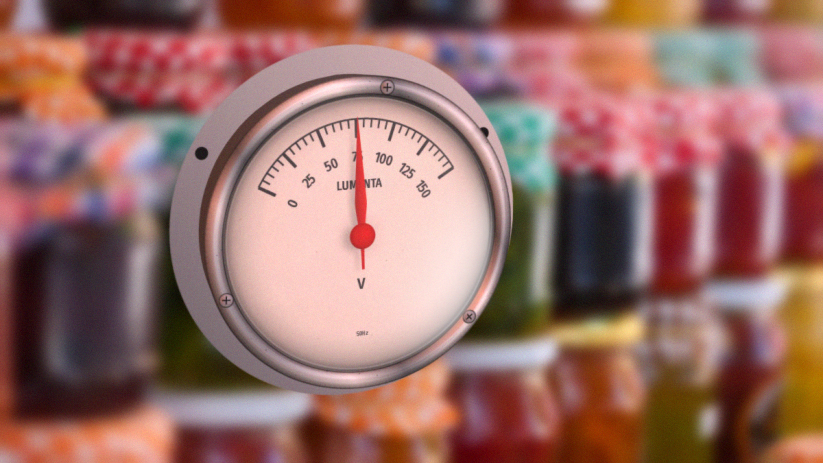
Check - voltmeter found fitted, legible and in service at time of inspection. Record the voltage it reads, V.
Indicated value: 75 V
